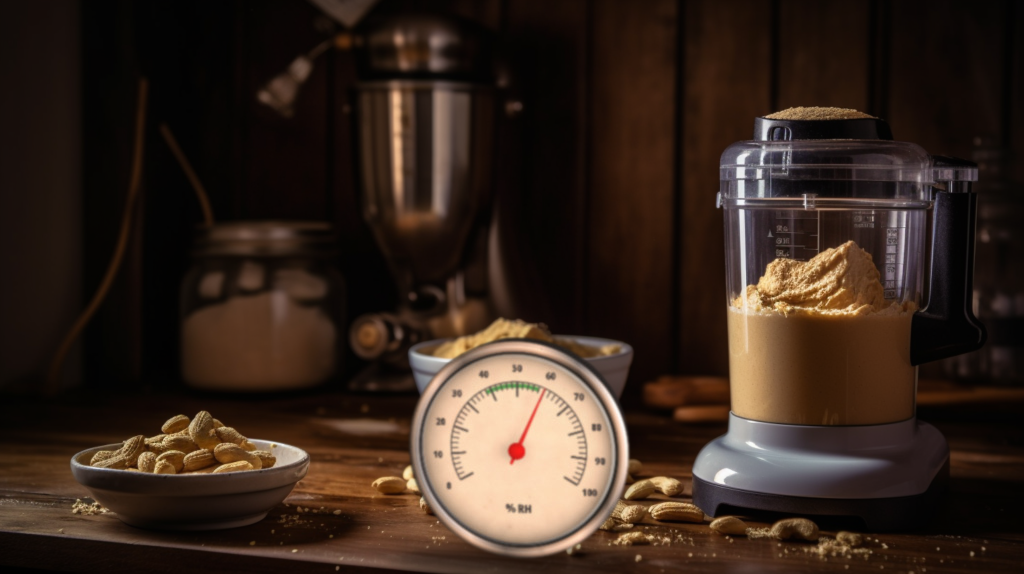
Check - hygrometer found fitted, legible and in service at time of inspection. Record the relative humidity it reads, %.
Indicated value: 60 %
